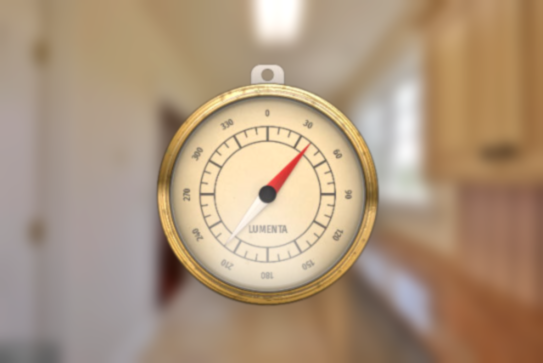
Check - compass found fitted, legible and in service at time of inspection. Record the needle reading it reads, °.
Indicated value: 40 °
